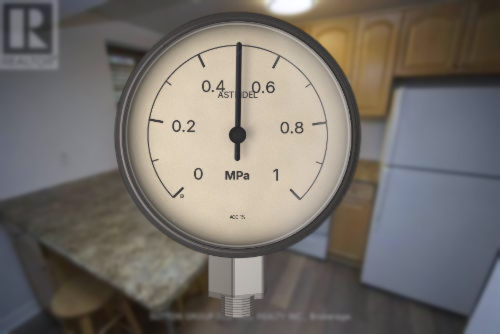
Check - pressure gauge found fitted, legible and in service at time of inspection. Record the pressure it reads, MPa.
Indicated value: 0.5 MPa
